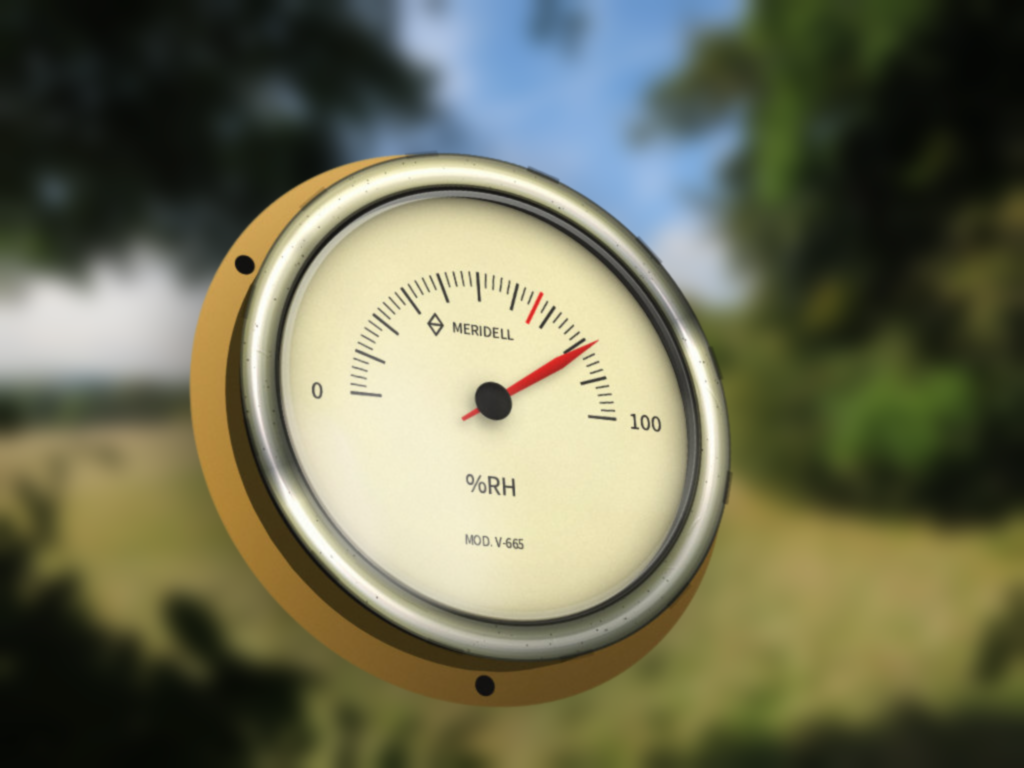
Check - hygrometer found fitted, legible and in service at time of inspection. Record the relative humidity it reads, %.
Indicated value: 82 %
